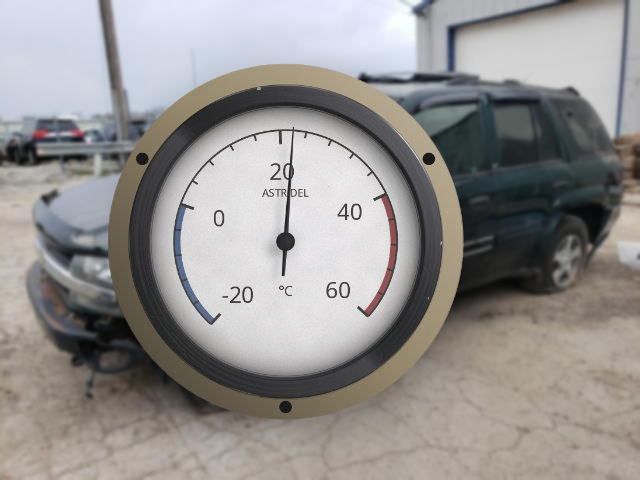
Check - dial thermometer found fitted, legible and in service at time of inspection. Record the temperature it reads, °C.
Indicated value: 22 °C
